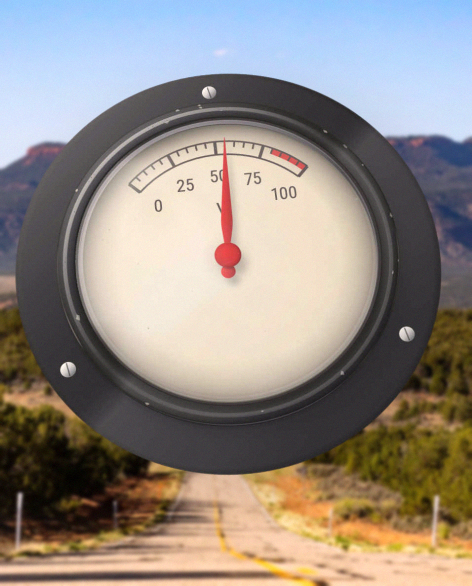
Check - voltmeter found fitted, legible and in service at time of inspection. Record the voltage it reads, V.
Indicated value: 55 V
